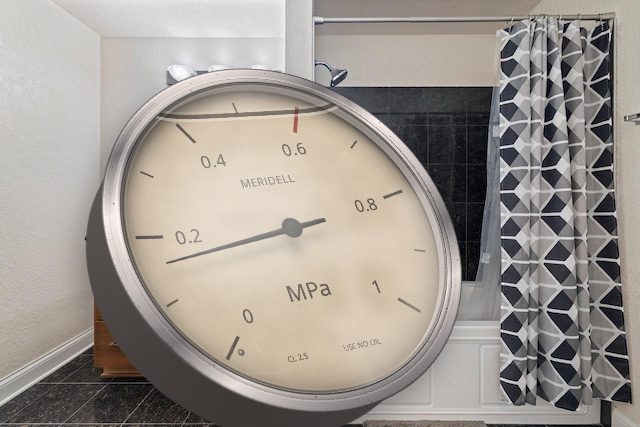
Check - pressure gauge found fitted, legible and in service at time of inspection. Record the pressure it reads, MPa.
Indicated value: 0.15 MPa
